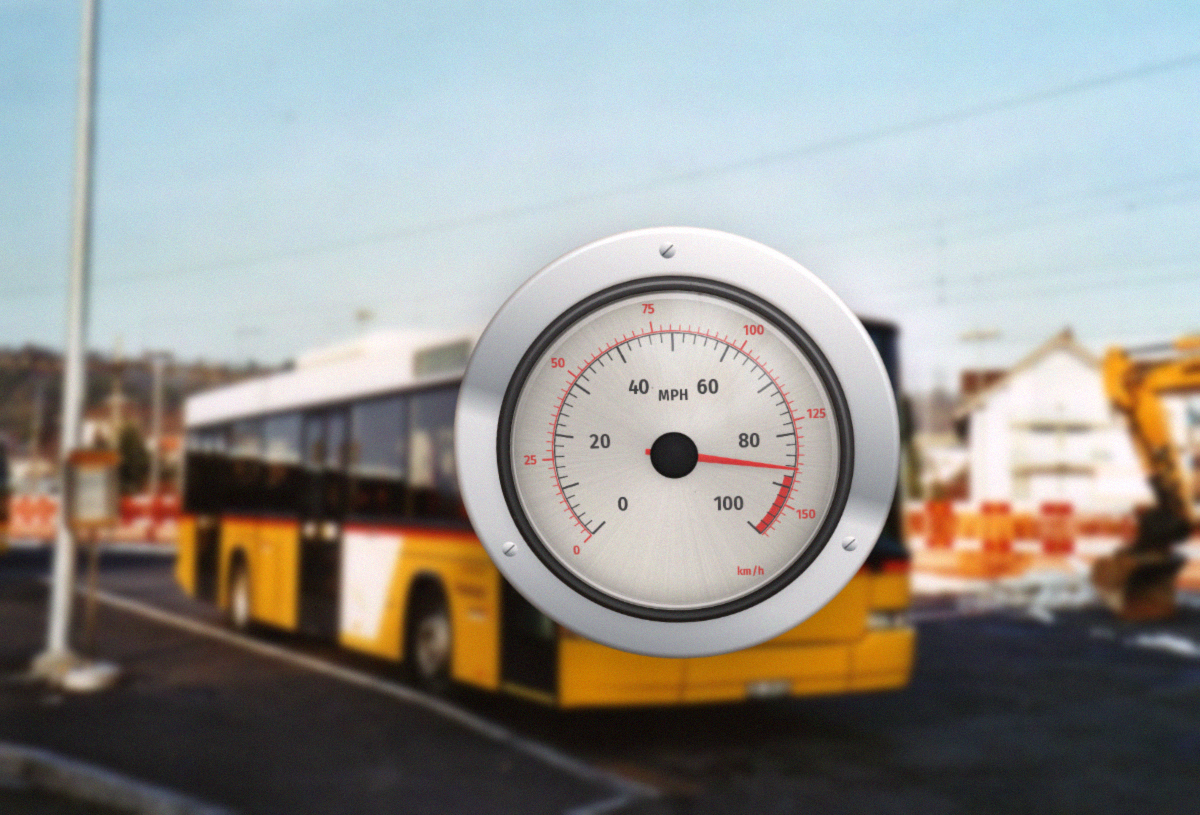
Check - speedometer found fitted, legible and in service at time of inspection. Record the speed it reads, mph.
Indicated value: 86 mph
